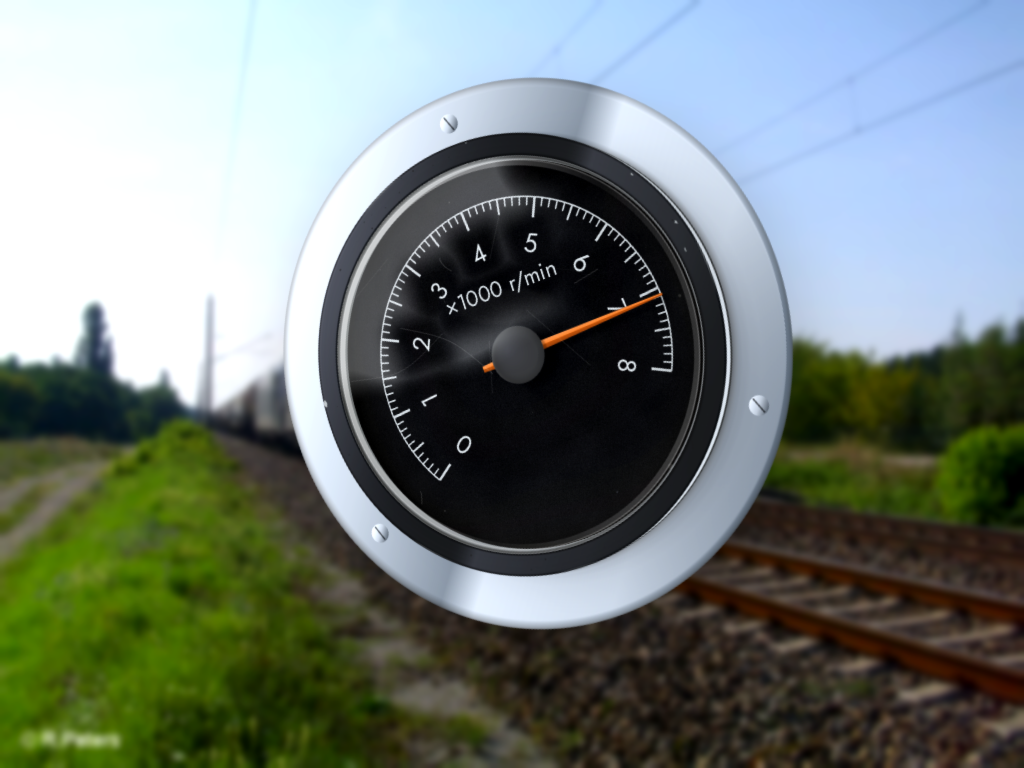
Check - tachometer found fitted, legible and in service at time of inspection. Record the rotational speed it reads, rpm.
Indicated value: 7100 rpm
